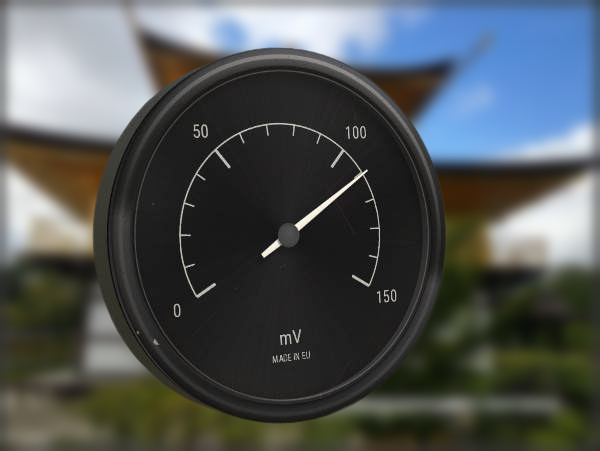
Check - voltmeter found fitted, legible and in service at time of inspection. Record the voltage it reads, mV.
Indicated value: 110 mV
